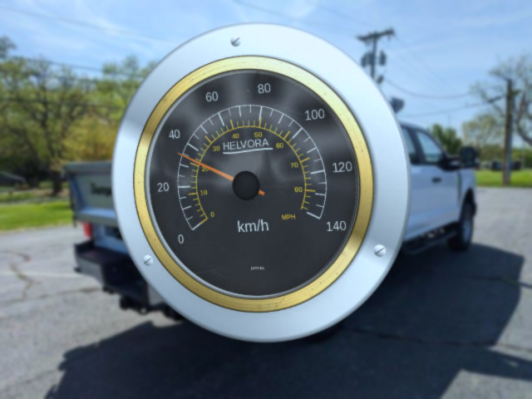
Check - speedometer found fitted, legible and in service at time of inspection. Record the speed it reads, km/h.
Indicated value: 35 km/h
